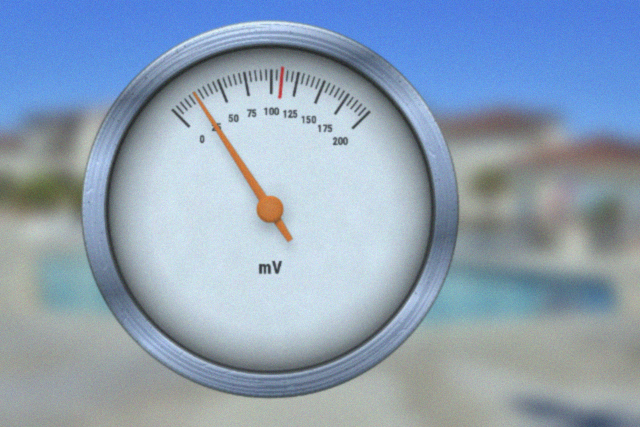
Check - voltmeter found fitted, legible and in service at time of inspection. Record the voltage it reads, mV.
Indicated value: 25 mV
